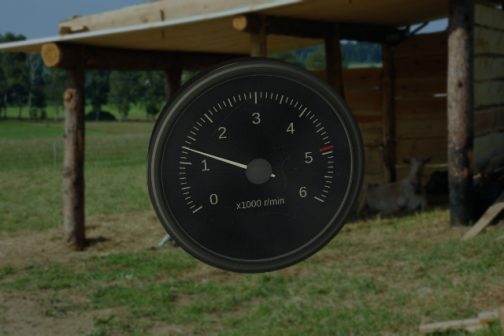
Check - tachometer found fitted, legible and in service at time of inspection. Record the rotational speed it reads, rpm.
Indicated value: 1300 rpm
